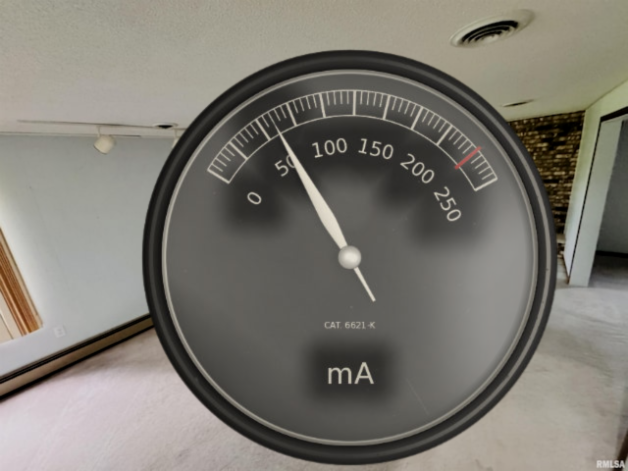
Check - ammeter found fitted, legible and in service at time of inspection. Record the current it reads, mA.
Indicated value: 60 mA
